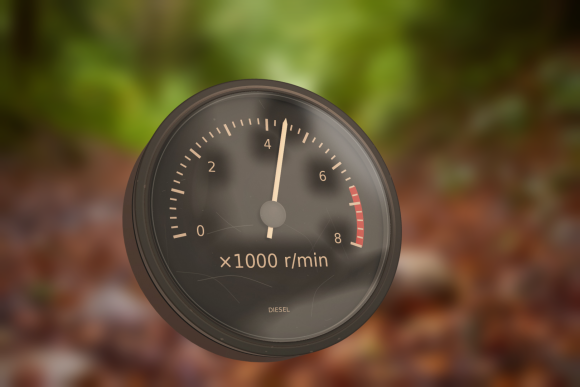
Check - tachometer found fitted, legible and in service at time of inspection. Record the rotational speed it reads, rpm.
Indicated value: 4400 rpm
